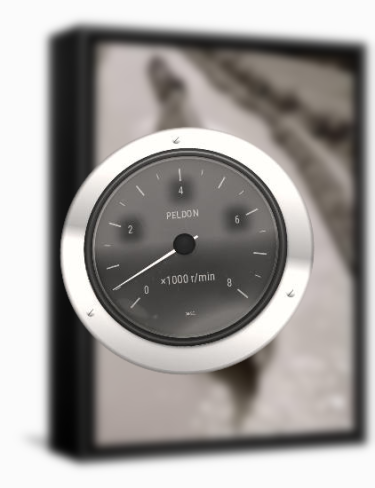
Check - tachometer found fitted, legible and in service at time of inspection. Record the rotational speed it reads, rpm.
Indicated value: 500 rpm
